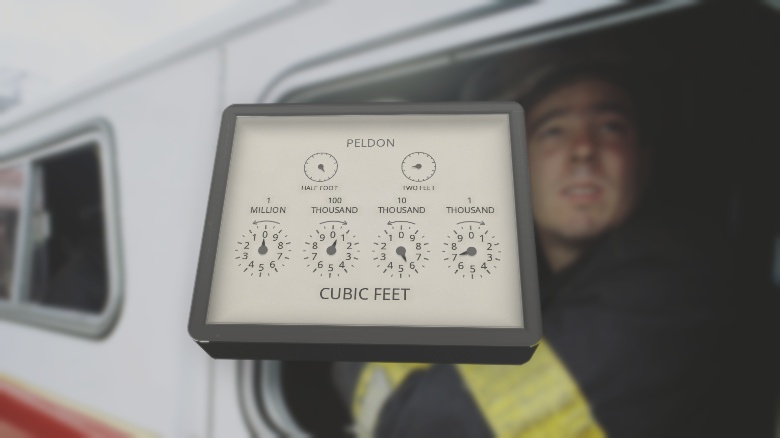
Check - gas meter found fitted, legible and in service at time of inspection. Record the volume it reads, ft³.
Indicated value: 5700 ft³
